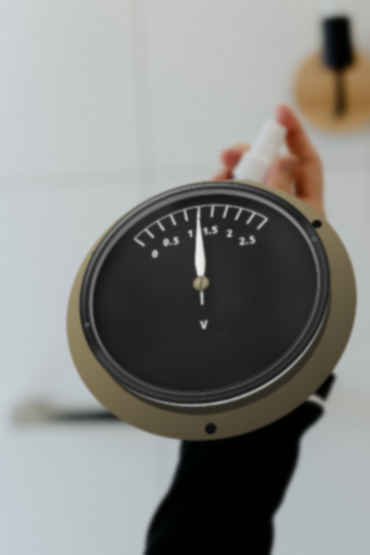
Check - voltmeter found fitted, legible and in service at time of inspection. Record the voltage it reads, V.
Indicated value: 1.25 V
